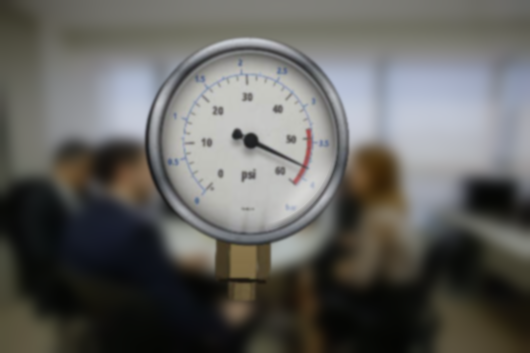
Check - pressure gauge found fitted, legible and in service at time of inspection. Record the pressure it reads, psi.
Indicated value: 56 psi
